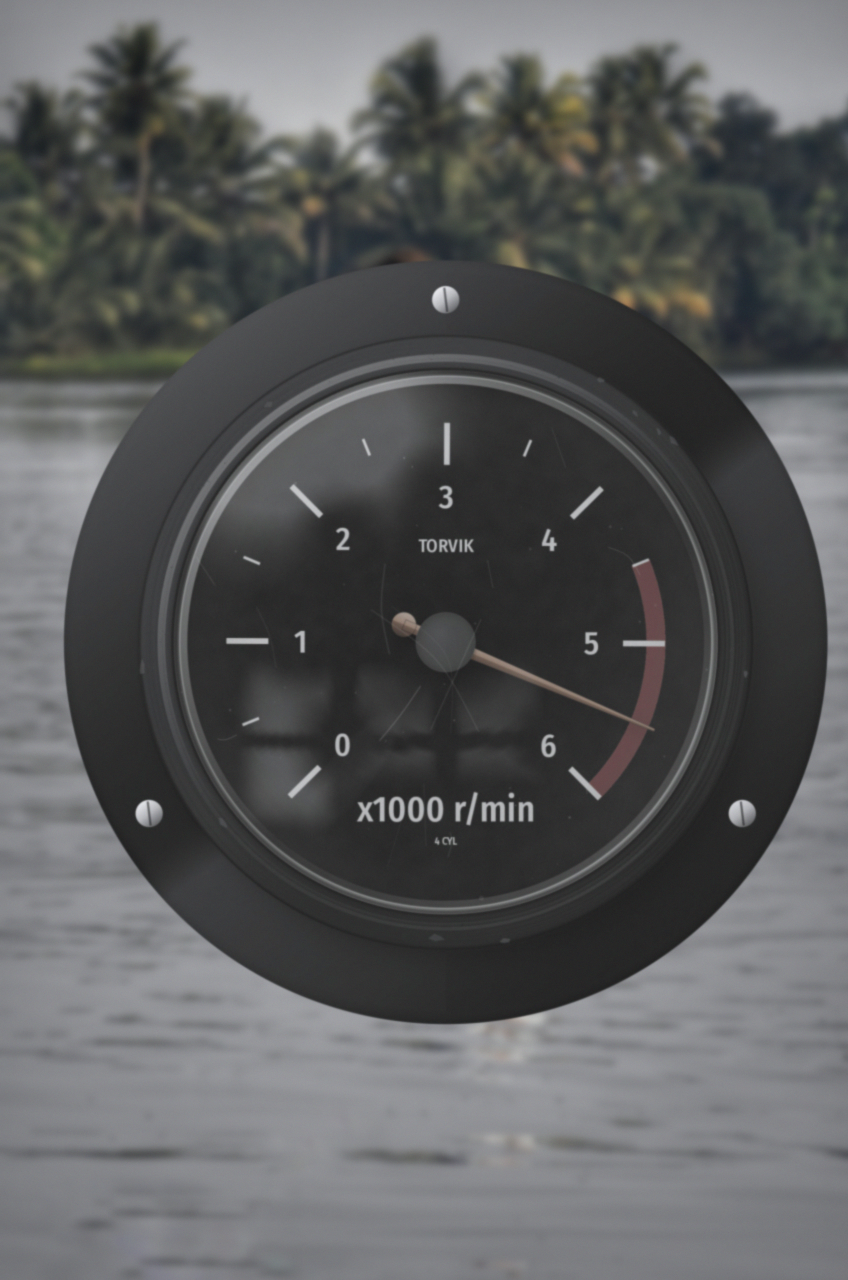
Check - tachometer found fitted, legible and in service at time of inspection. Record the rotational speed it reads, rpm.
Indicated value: 5500 rpm
